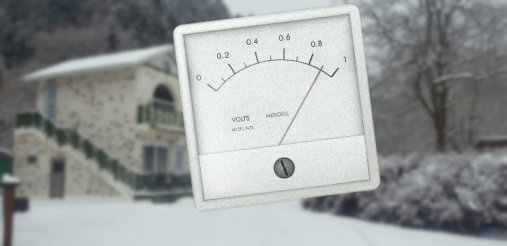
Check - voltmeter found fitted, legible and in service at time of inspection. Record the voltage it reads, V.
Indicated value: 0.9 V
